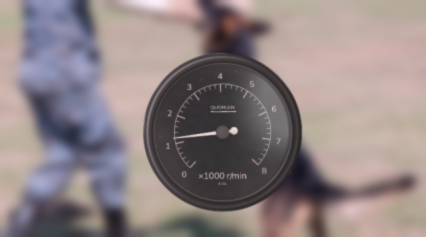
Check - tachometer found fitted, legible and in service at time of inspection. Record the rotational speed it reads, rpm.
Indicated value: 1200 rpm
